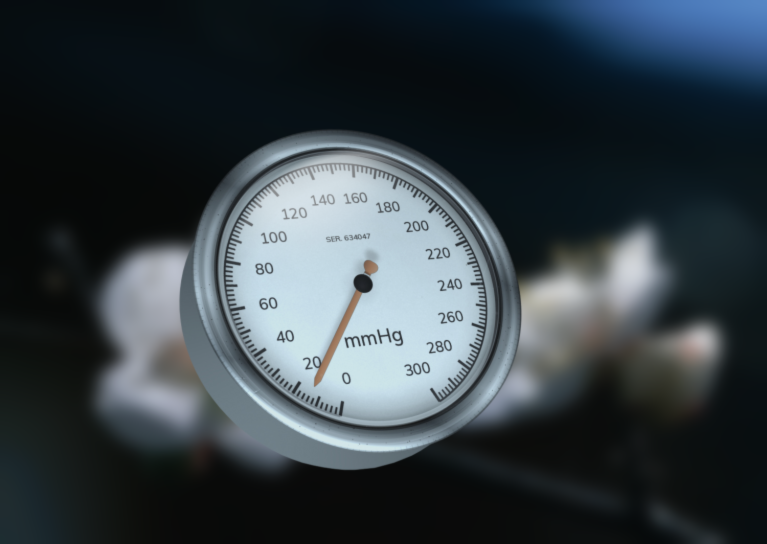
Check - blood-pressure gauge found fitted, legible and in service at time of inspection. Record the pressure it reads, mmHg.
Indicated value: 14 mmHg
